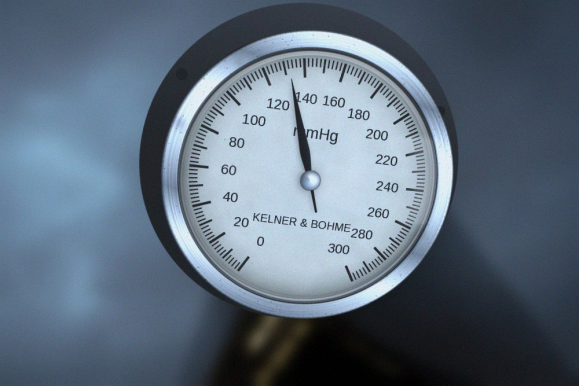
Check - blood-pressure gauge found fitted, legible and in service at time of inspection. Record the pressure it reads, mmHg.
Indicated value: 132 mmHg
